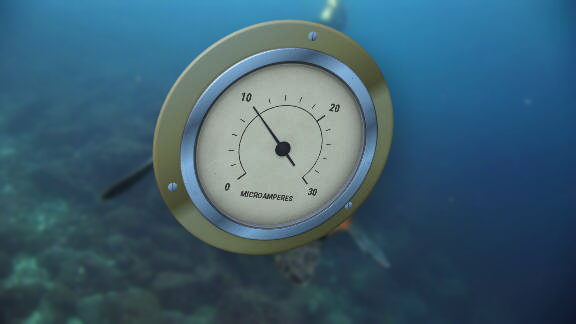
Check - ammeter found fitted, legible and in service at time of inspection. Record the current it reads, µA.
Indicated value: 10 µA
